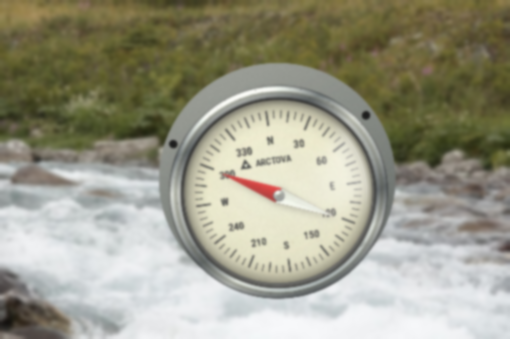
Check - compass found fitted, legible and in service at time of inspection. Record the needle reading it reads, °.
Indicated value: 300 °
